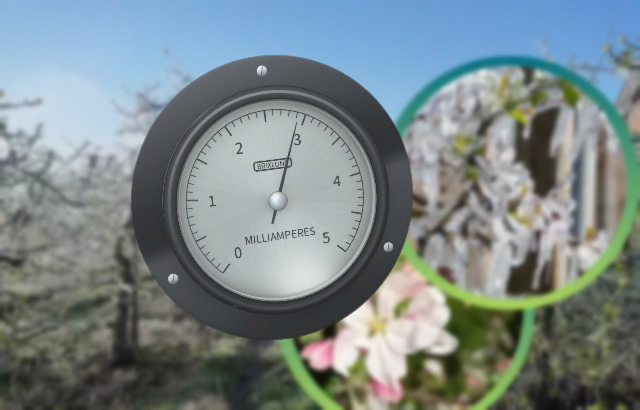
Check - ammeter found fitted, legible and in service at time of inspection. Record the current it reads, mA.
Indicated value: 2.9 mA
